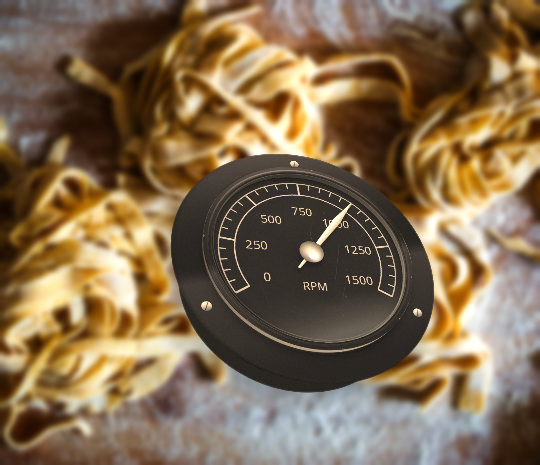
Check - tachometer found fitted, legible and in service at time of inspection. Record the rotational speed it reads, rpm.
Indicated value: 1000 rpm
